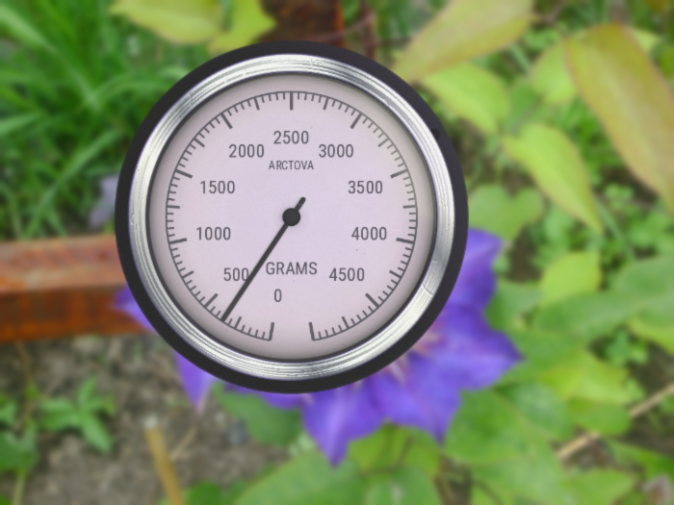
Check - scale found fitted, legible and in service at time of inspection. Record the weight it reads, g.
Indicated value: 350 g
